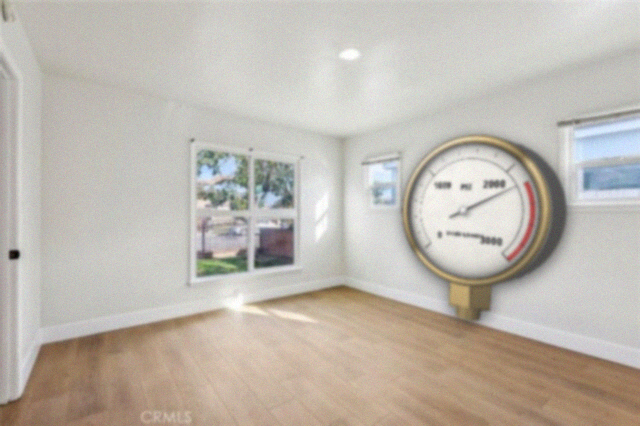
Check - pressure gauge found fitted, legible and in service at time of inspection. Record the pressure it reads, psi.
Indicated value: 2200 psi
